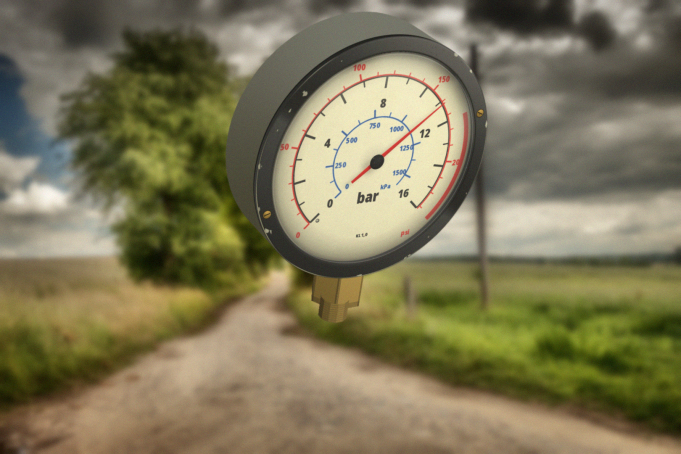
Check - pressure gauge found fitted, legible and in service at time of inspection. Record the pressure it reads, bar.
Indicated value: 11 bar
